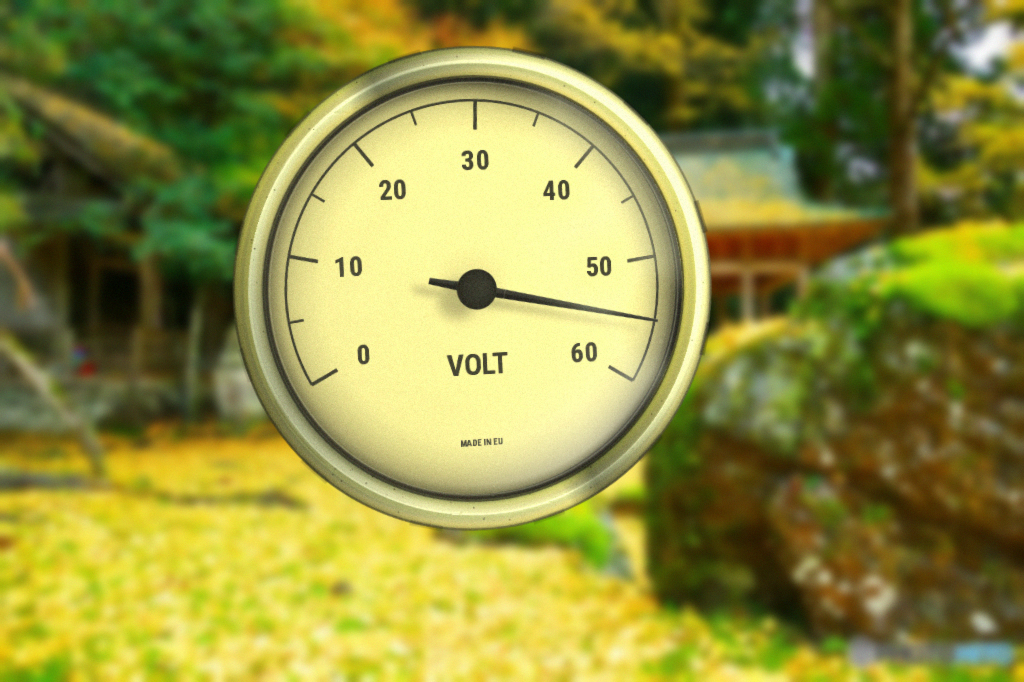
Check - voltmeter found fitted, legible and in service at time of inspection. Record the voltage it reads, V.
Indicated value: 55 V
